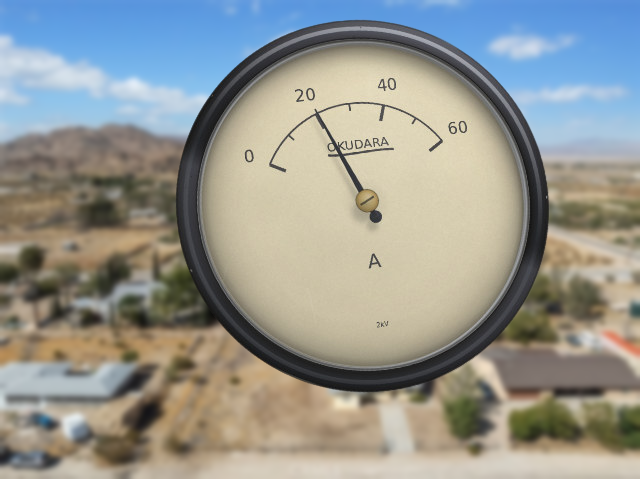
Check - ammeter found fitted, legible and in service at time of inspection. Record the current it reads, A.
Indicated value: 20 A
